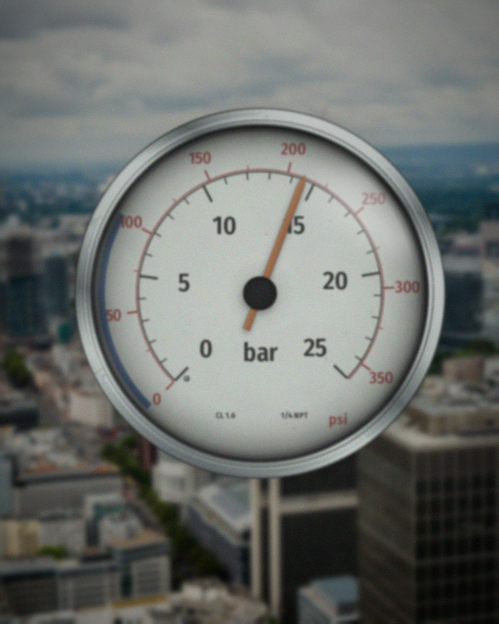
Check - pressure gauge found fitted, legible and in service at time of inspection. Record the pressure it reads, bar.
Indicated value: 14.5 bar
